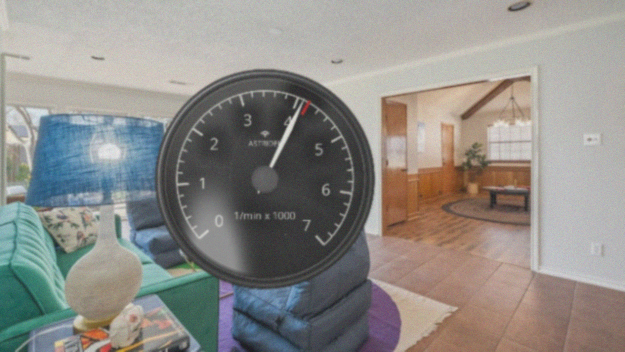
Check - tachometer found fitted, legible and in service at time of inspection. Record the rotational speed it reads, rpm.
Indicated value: 4100 rpm
